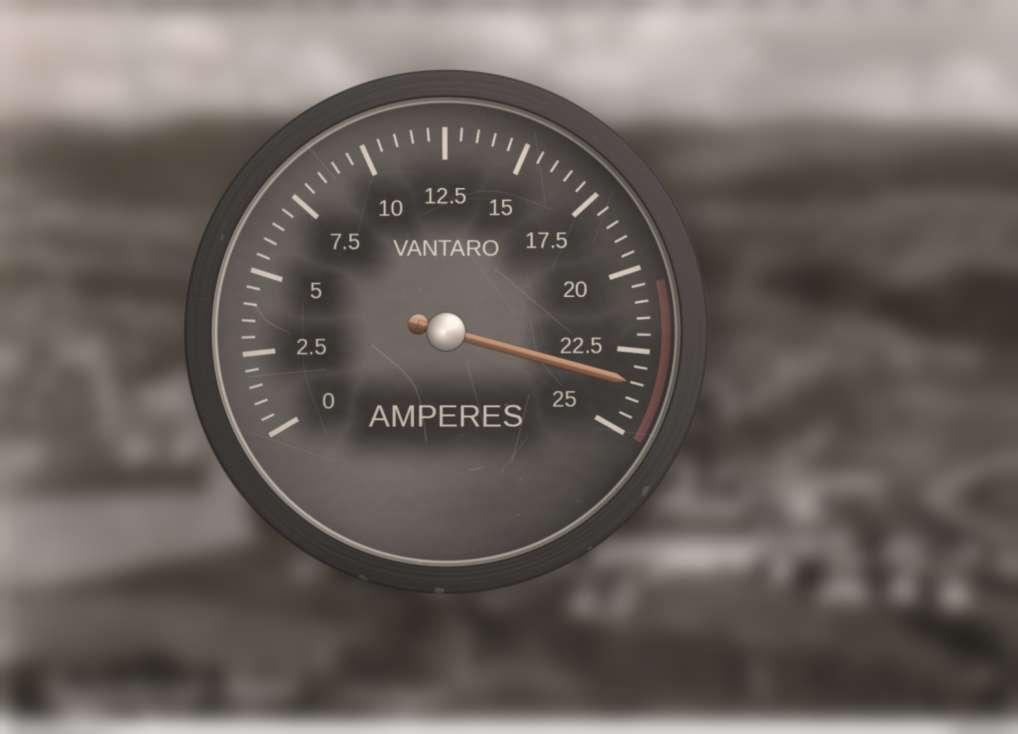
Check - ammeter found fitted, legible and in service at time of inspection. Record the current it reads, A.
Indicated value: 23.5 A
